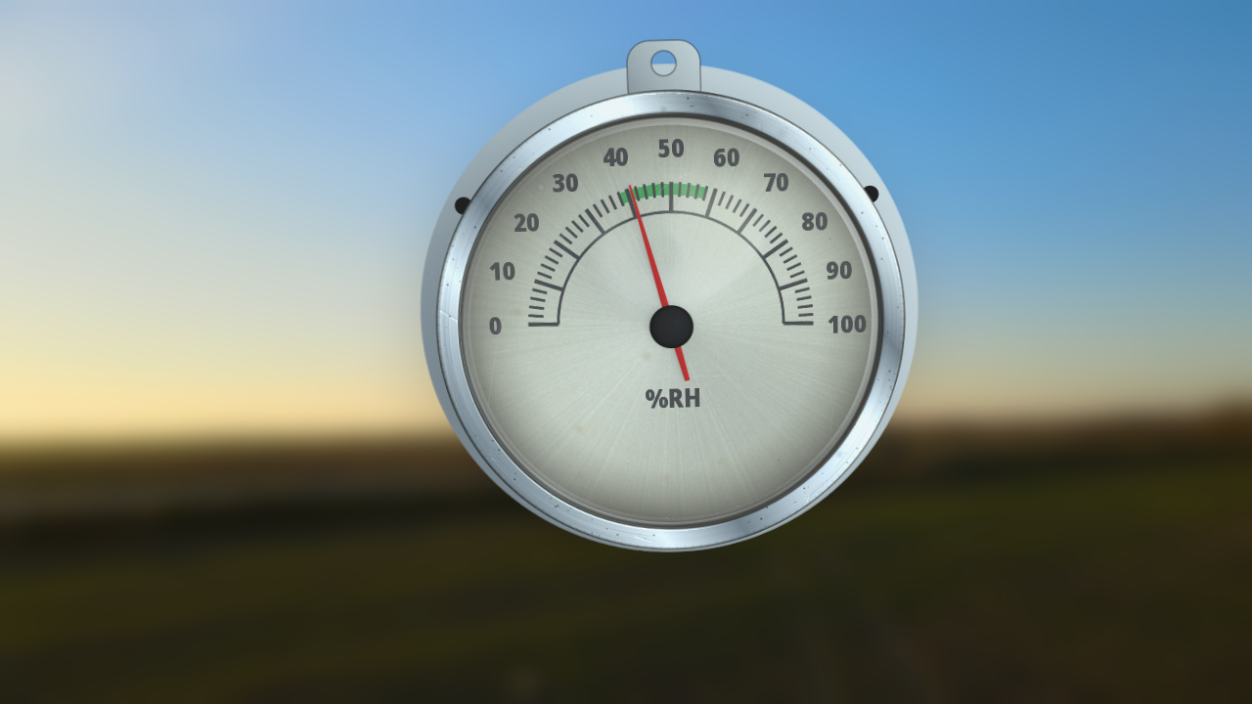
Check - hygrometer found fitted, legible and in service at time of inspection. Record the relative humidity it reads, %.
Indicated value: 41 %
